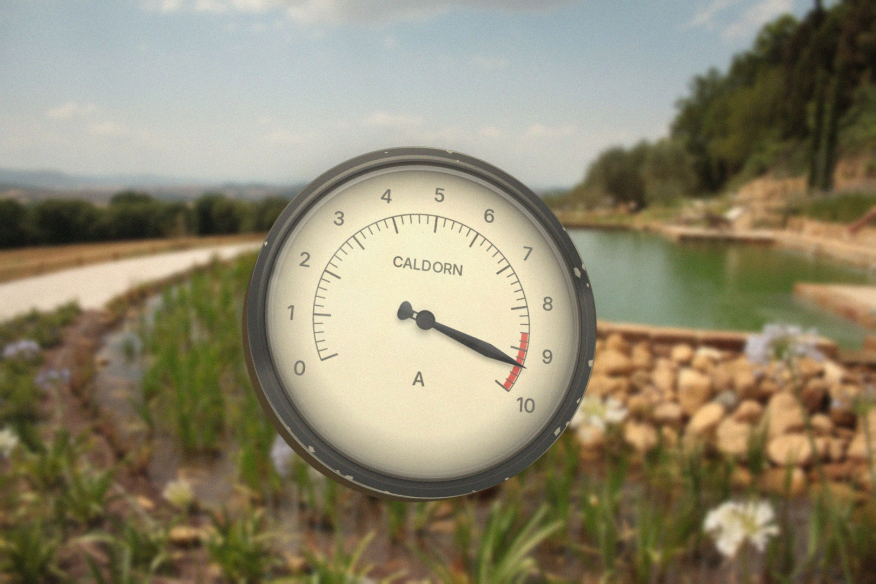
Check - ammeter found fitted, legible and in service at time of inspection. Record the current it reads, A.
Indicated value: 9.4 A
